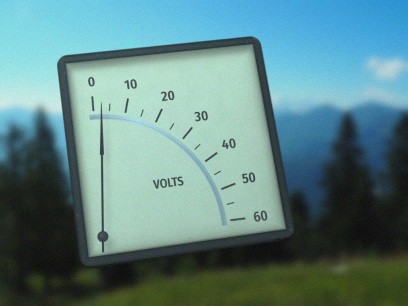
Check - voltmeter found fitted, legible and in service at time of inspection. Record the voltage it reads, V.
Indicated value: 2.5 V
